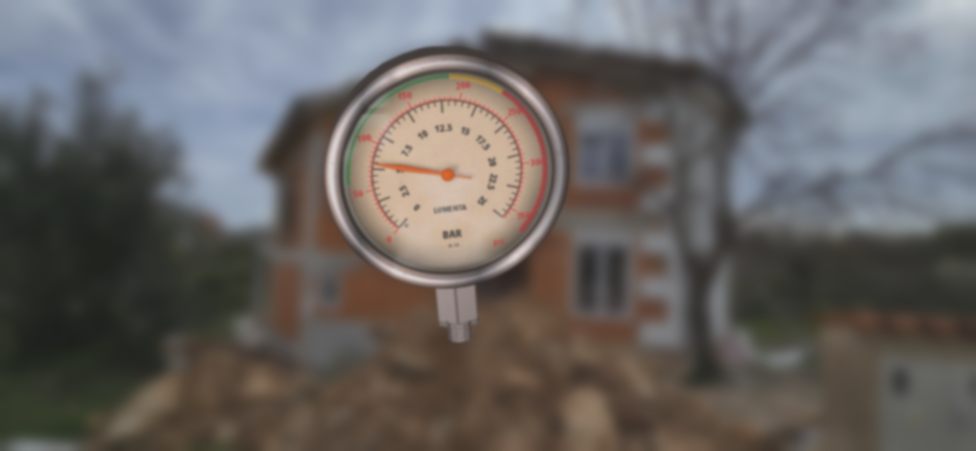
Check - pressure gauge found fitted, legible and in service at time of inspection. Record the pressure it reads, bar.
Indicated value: 5.5 bar
